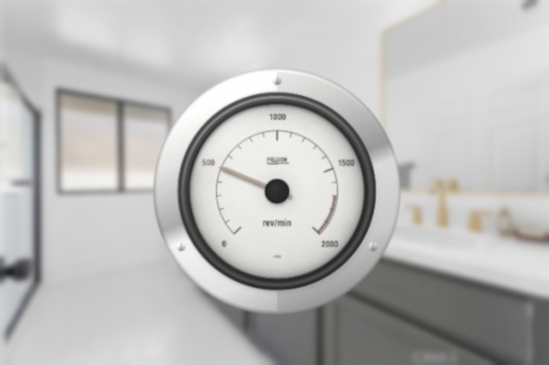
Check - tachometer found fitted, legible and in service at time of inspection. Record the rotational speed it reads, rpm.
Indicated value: 500 rpm
